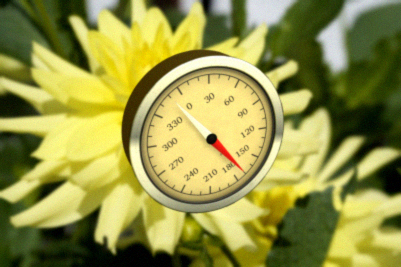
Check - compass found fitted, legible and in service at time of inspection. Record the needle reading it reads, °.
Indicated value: 170 °
